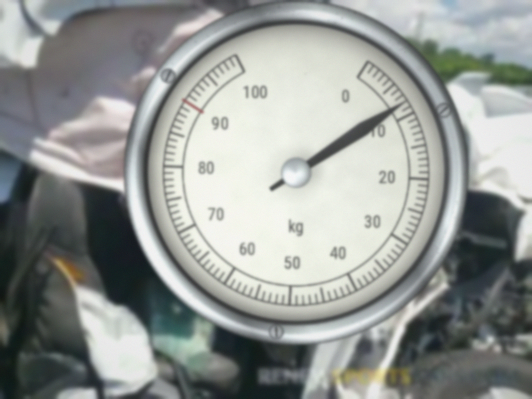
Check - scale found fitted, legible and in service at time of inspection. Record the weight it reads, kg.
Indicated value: 8 kg
